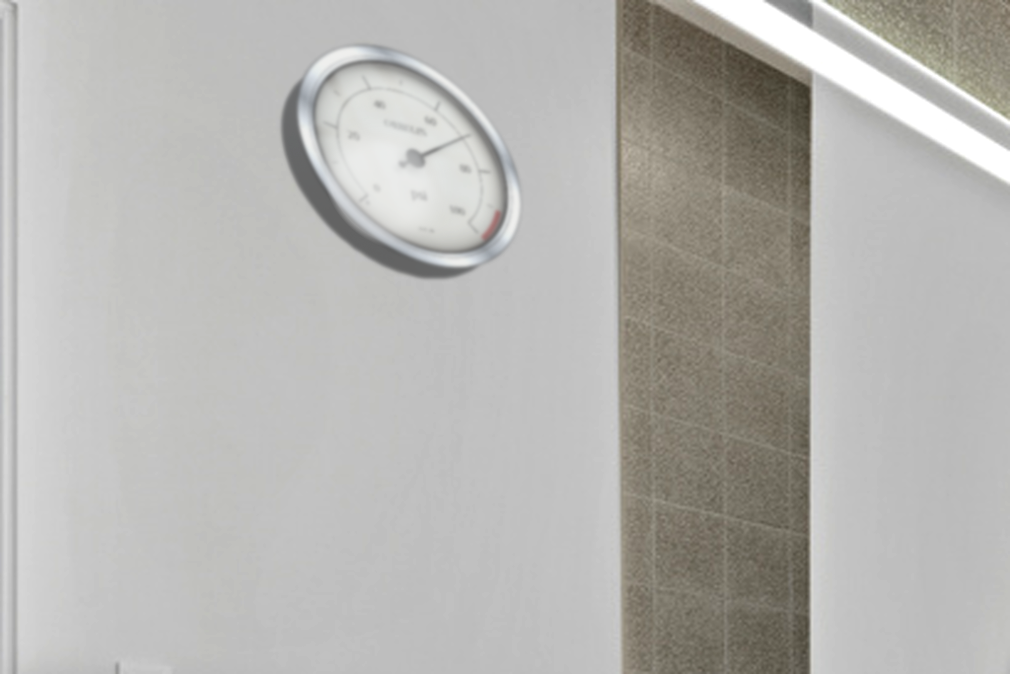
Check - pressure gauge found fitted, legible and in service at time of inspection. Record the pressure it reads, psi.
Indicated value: 70 psi
